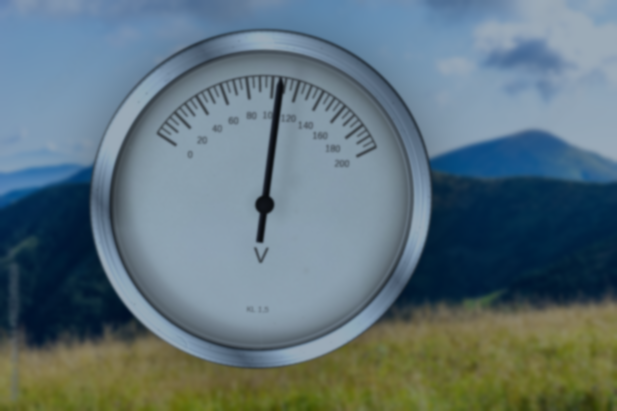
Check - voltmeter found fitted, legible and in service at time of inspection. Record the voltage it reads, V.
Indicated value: 105 V
